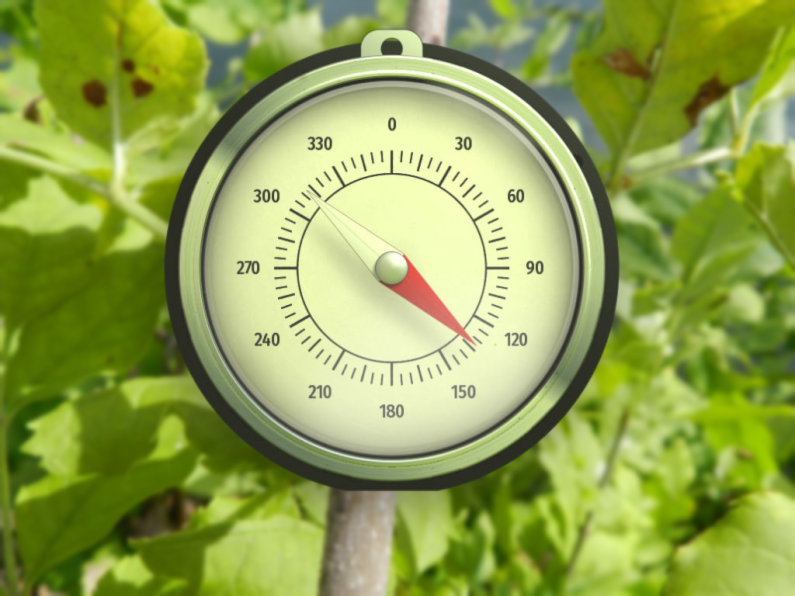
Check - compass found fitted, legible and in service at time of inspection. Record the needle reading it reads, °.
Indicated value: 132.5 °
